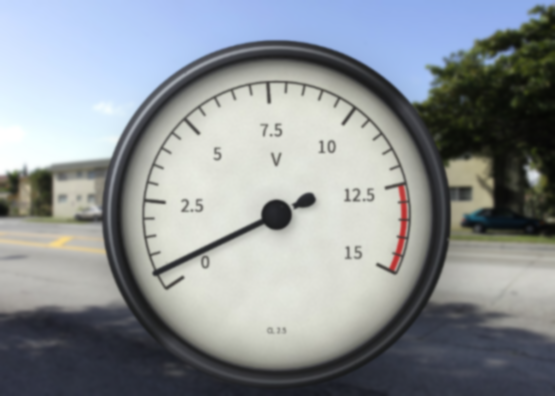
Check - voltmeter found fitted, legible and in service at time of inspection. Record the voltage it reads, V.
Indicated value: 0.5 V
